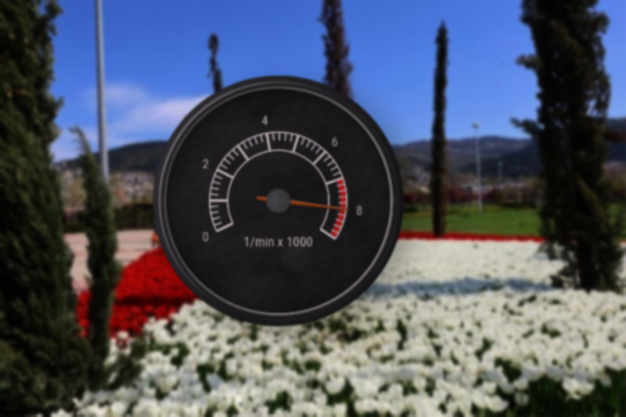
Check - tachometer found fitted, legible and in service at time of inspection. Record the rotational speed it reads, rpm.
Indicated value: 8000 rpm
